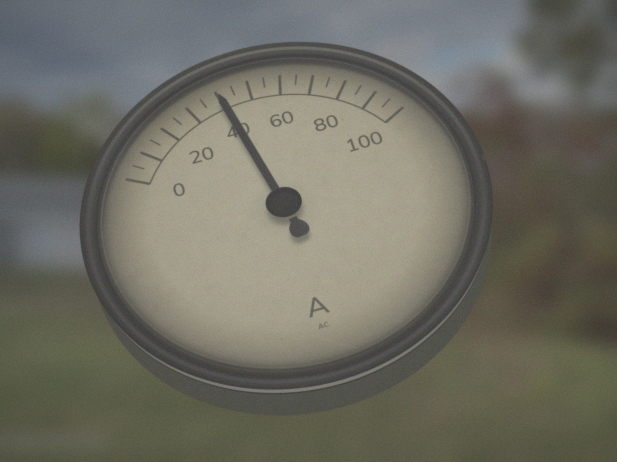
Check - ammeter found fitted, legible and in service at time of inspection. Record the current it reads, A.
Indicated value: 40 A
